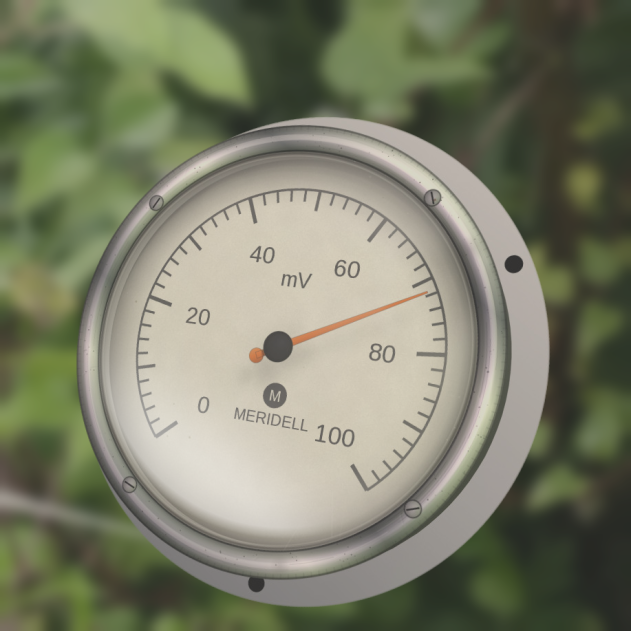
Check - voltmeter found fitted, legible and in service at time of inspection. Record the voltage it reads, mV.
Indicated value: 72 mV
